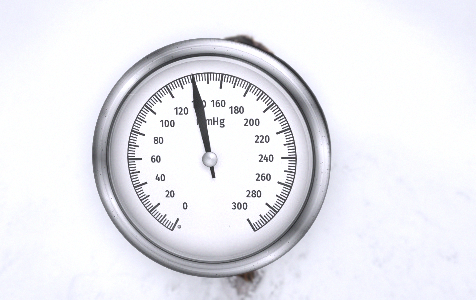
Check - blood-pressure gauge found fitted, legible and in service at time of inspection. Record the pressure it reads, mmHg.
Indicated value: 140 mmHg
